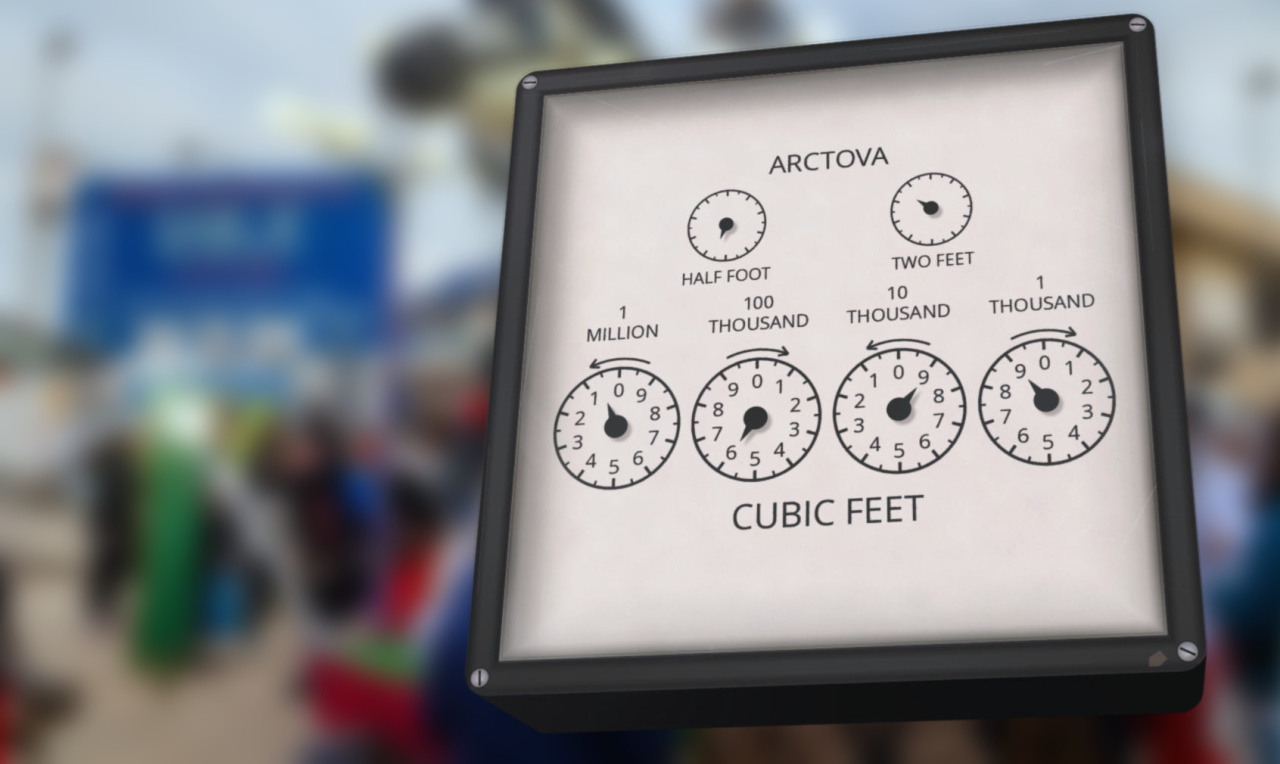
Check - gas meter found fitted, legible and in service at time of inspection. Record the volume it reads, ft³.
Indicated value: 58900 ft³
